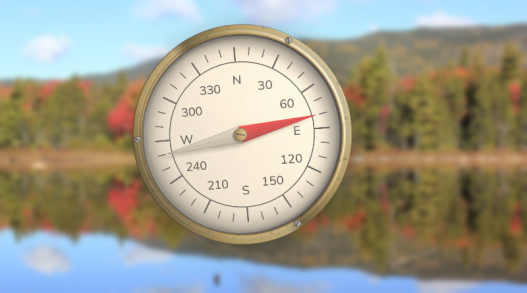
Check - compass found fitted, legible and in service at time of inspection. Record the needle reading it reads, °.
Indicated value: 80 °
